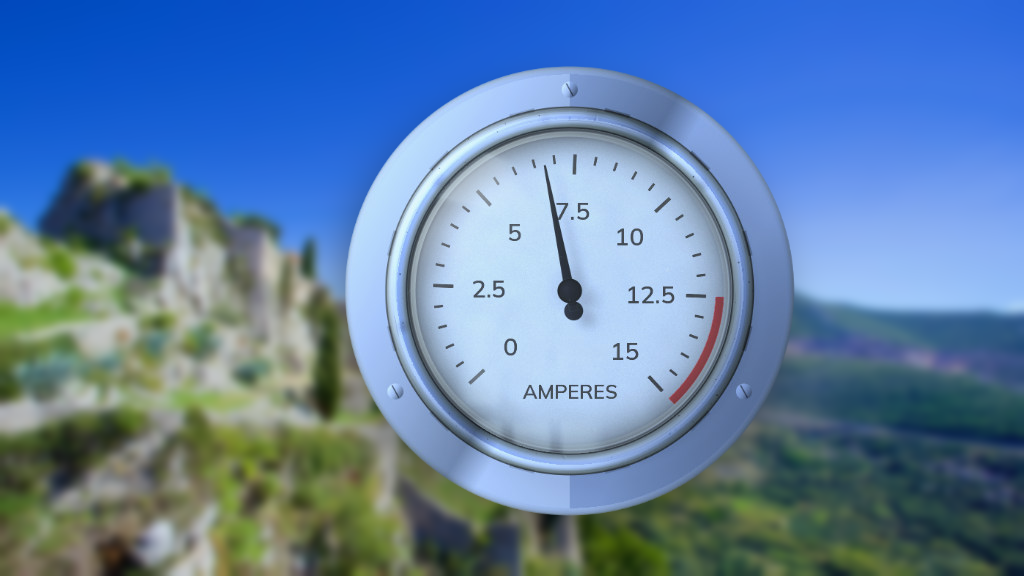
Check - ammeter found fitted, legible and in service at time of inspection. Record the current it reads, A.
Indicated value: 6.75 A
